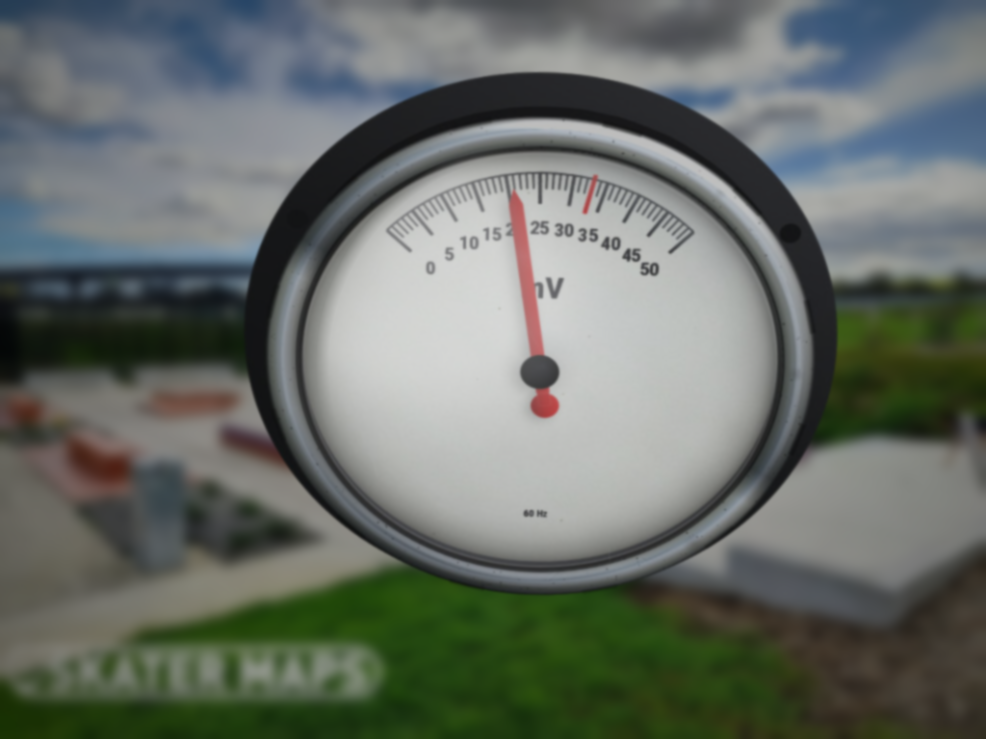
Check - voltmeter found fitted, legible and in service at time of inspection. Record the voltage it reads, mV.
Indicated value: 21 mV
